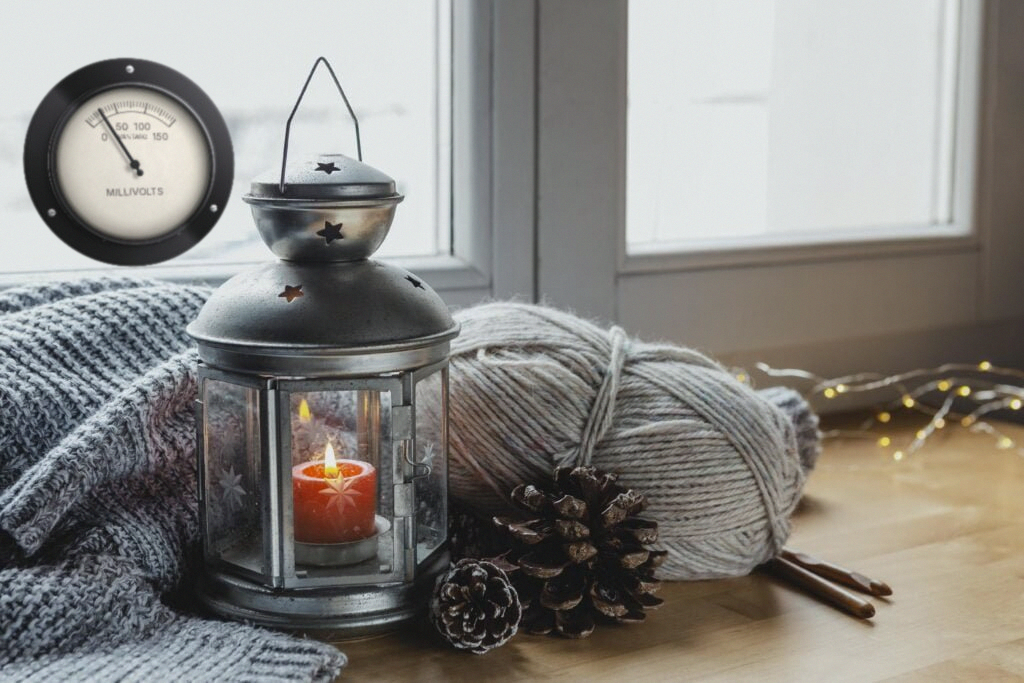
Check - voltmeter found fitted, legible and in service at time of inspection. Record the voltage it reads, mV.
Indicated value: 25 mV
